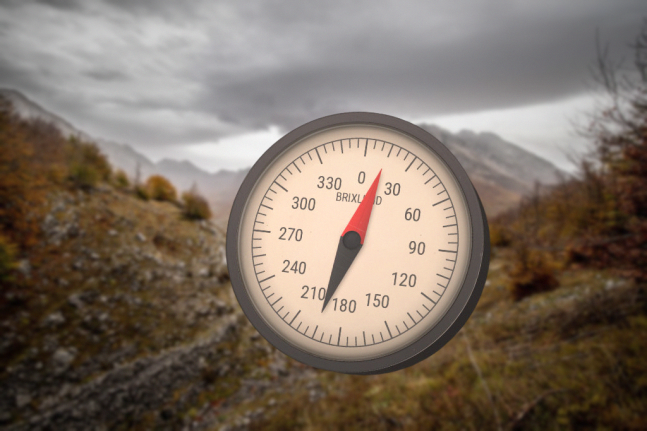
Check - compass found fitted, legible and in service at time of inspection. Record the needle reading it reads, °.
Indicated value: 15 °
